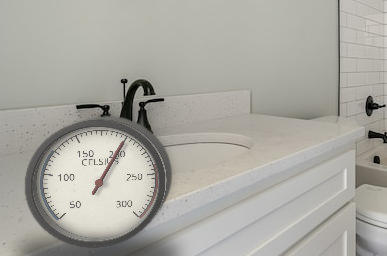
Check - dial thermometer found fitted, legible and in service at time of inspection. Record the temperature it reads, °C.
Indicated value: 200 °C
